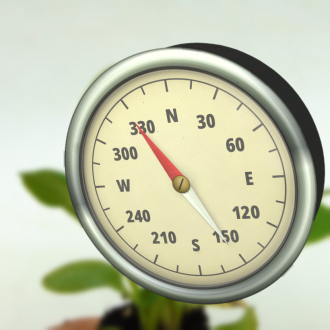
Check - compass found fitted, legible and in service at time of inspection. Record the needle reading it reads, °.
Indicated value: 330 °
